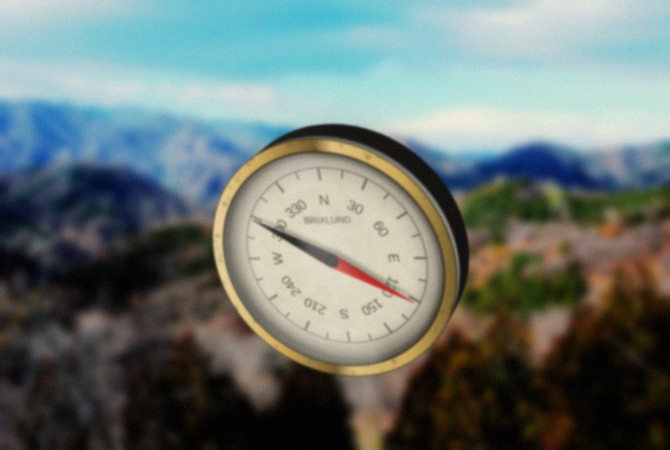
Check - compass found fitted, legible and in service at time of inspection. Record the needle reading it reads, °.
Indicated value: 120 °
